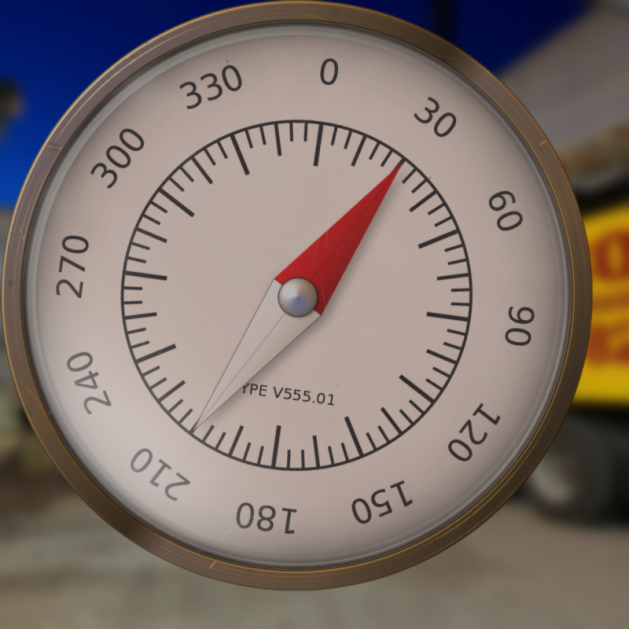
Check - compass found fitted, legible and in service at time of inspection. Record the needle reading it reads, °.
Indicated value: 30 °
